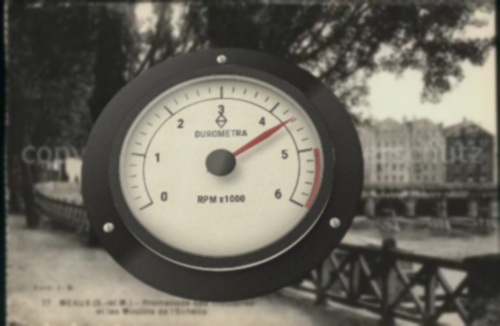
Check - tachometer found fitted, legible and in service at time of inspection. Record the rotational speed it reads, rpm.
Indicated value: 4400 rpm
